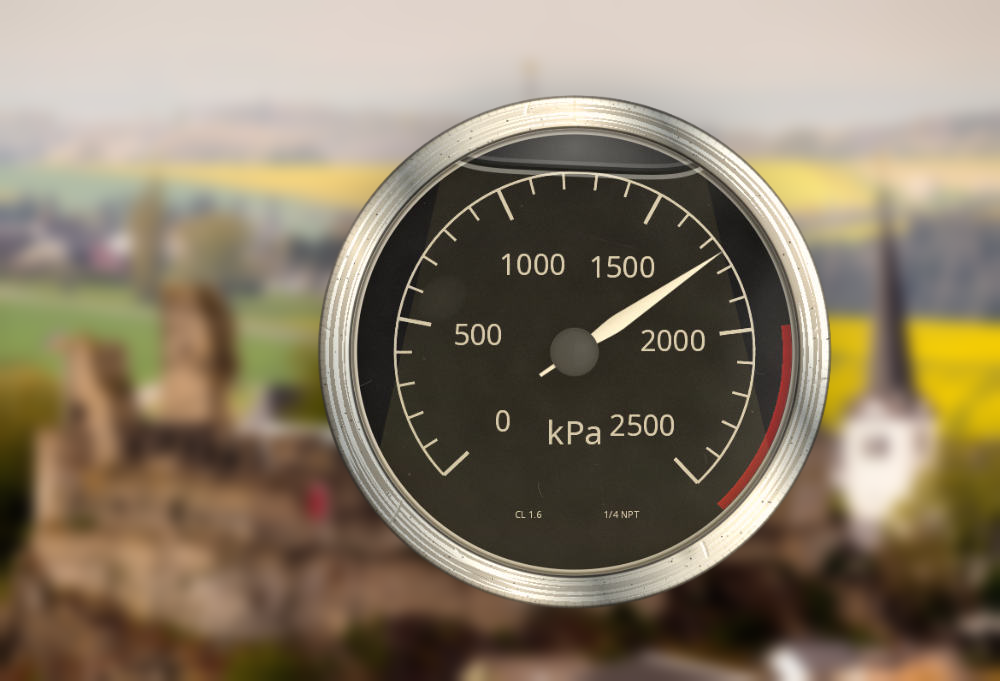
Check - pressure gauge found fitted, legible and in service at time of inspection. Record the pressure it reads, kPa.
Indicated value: 1750 kPa
